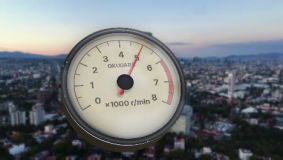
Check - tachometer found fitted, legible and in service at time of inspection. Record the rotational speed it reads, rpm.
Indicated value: 5000 rpm
